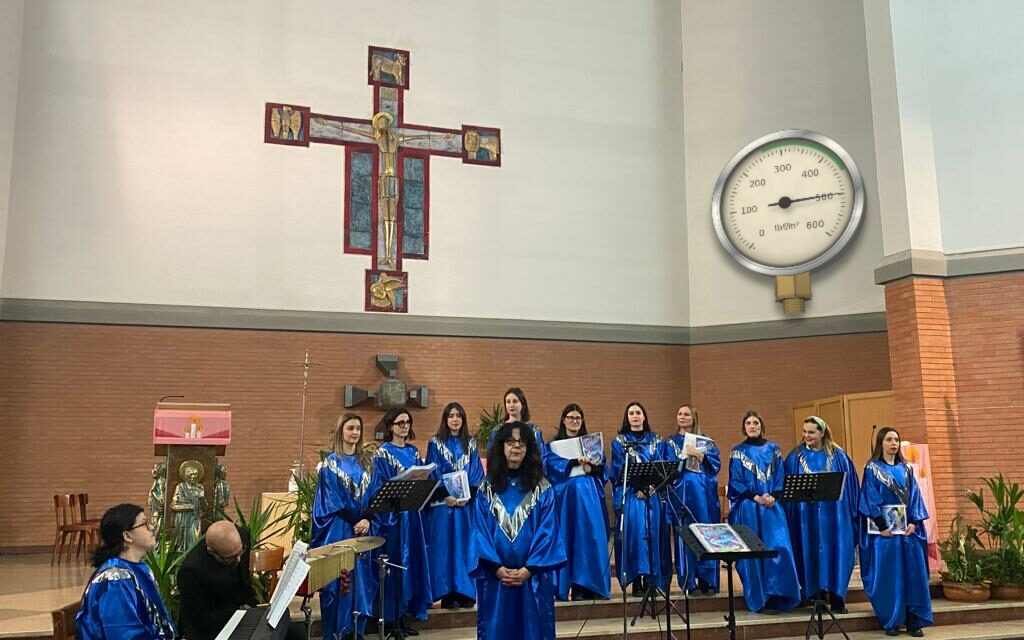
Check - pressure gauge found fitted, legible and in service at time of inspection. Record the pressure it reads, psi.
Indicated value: 500 psi
